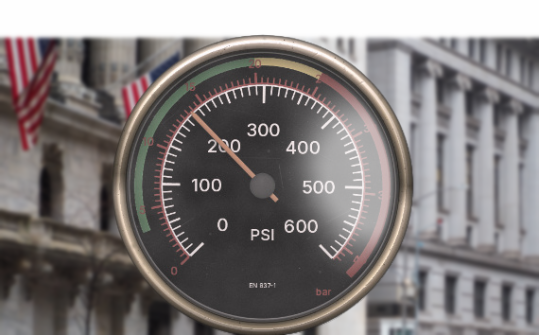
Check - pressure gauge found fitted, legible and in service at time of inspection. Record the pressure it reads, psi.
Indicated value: 200 psi
